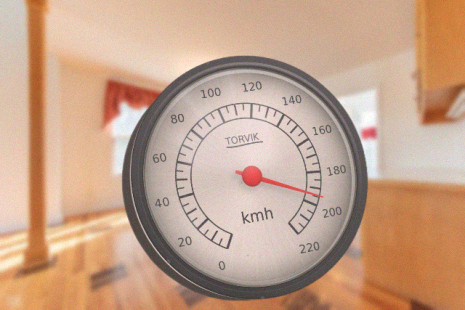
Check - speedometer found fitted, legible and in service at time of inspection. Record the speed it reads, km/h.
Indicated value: 195 km/h
